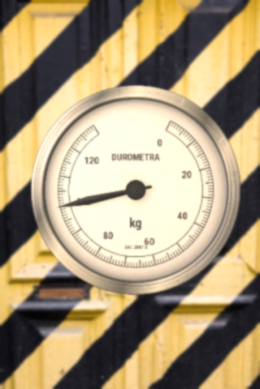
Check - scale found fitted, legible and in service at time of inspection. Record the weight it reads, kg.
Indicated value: 100 kg
